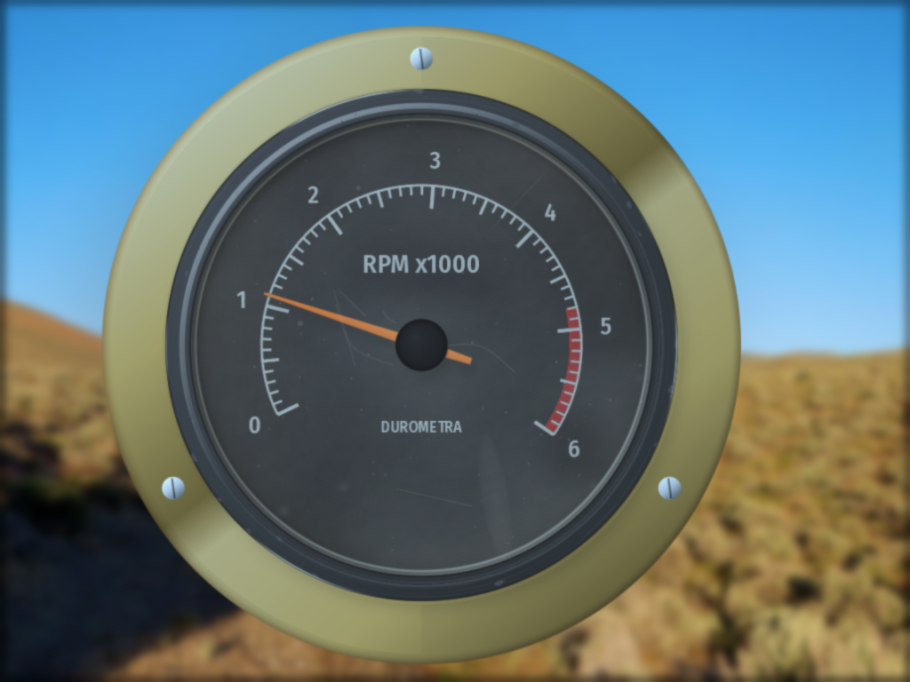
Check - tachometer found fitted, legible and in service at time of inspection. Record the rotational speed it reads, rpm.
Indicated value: 1100 rpm
